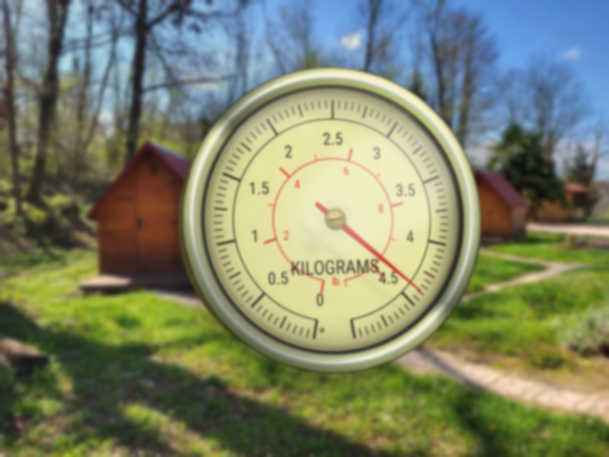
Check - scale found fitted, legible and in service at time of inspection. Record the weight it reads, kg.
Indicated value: 4.4 kg
